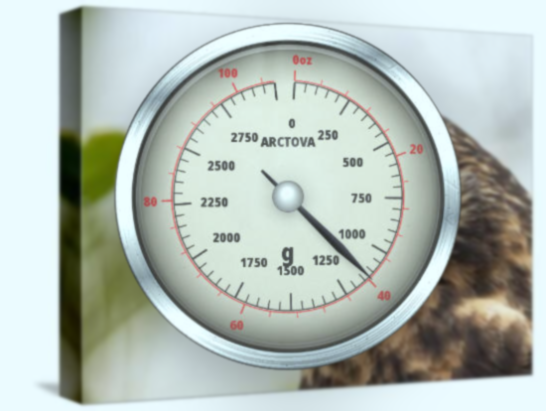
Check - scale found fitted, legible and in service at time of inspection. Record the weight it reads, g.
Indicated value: 1125 g
